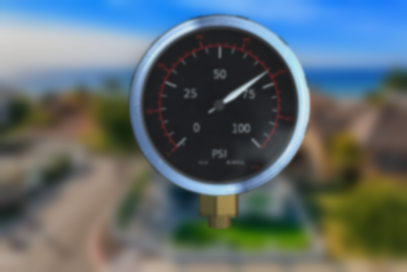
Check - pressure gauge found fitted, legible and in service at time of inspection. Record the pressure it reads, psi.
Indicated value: 70 psi
